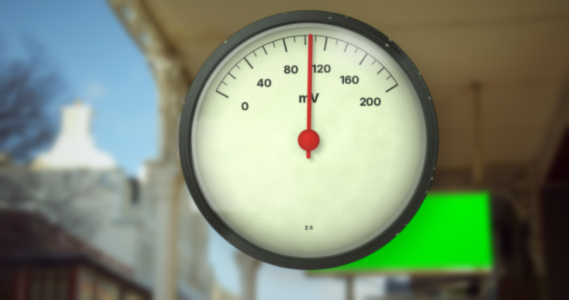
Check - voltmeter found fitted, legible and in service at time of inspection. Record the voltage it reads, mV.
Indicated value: 105 mV
